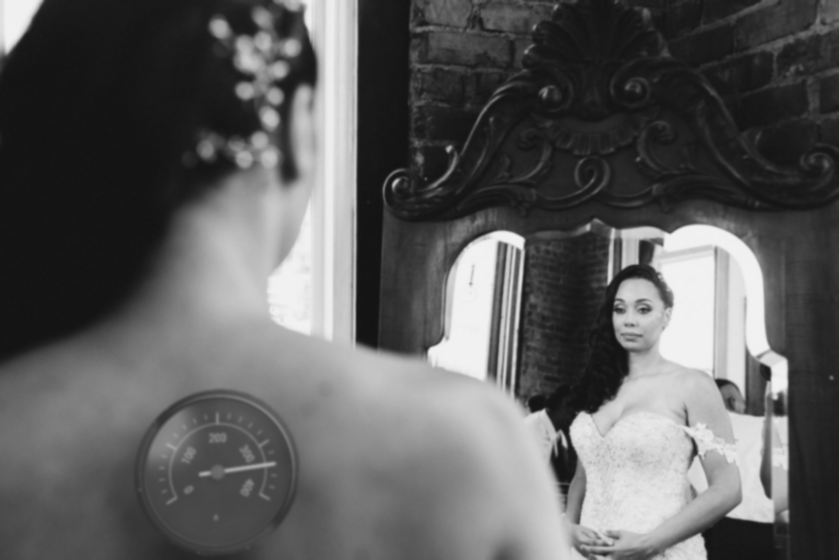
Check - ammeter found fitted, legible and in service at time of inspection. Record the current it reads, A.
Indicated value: 340 A
